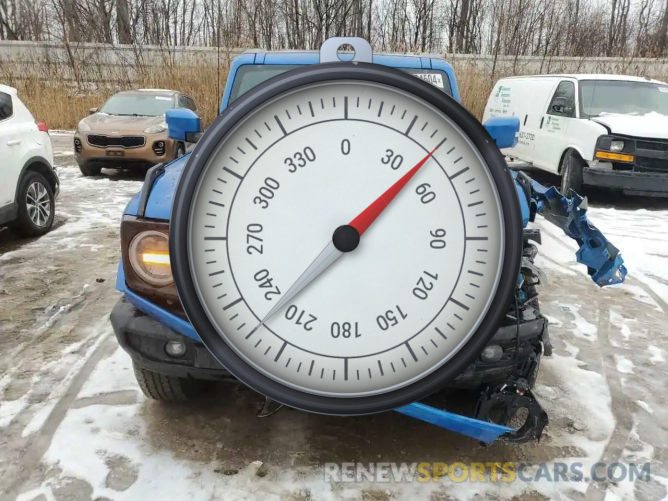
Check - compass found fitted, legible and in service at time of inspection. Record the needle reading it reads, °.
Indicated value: 45 °
